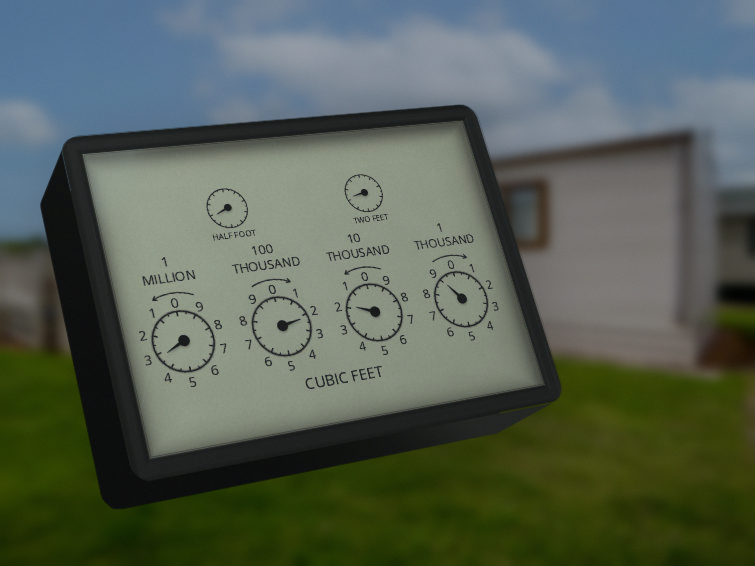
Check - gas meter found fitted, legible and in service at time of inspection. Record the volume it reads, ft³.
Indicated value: 321900 ft³
